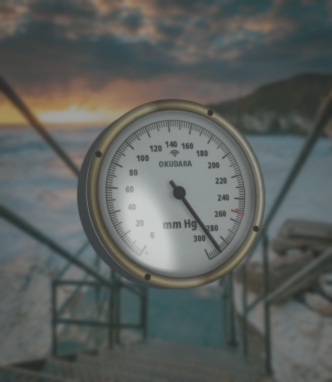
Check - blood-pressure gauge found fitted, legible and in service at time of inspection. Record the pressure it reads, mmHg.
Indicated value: 290 mmHg
